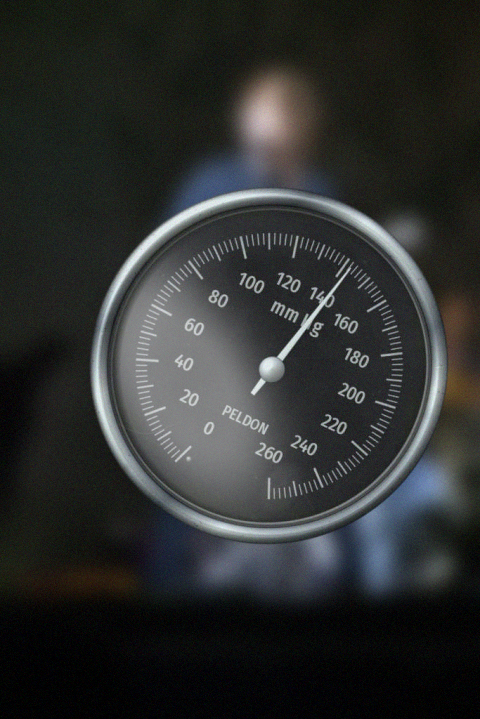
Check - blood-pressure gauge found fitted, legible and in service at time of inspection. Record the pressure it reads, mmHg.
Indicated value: 142 mmHg
